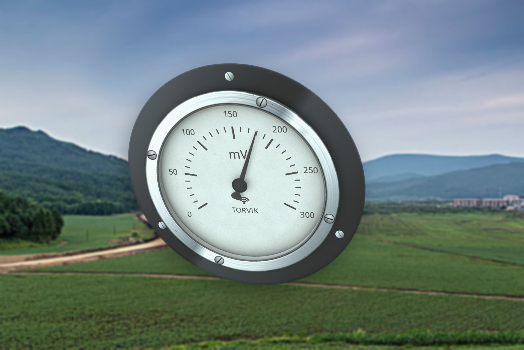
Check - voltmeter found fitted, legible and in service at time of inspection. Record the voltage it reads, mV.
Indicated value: 180 mV
